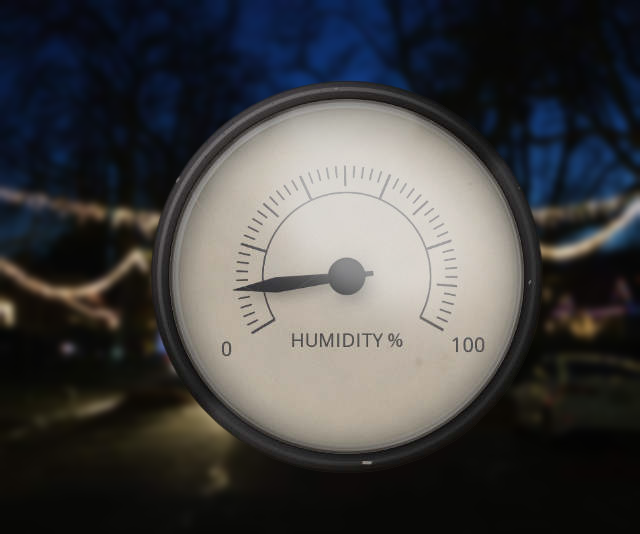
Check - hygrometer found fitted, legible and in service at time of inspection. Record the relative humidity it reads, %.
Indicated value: 10 %
